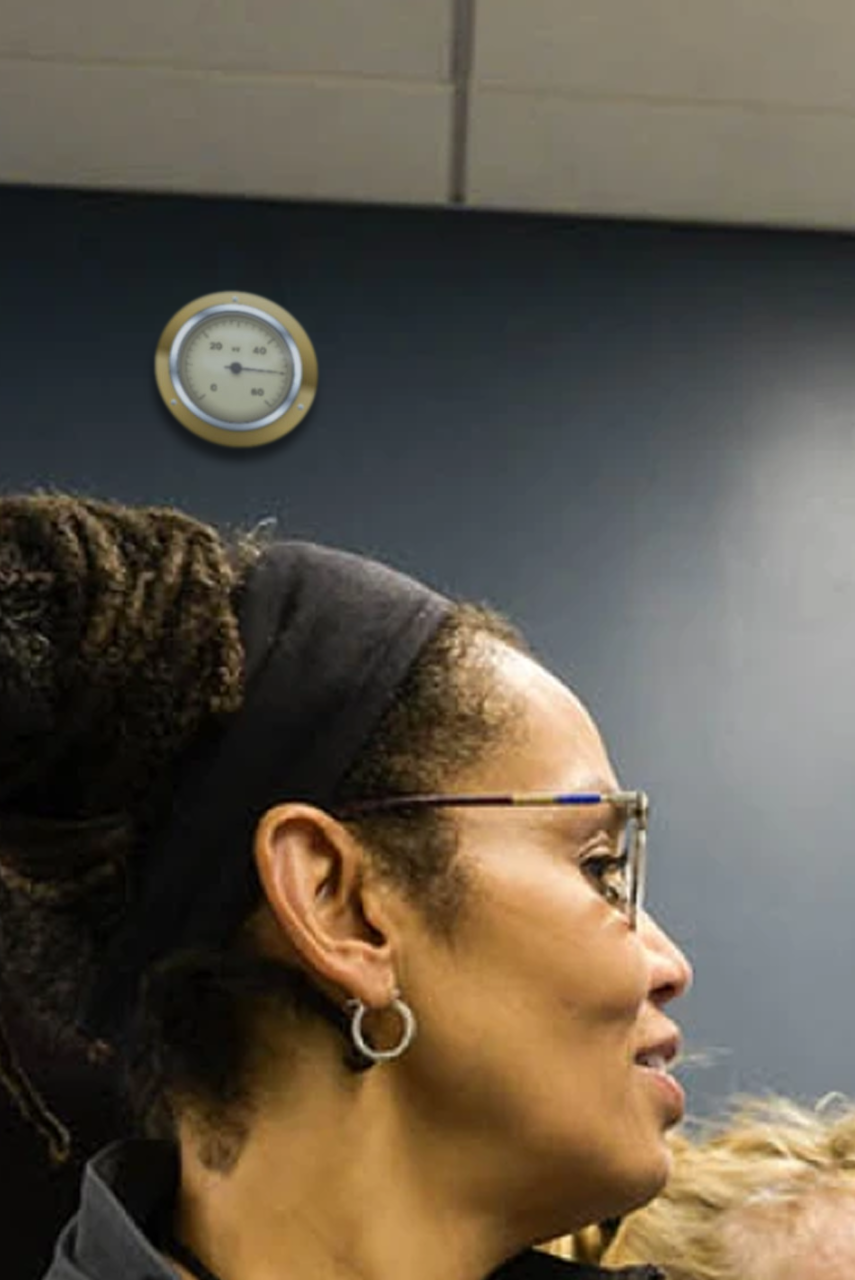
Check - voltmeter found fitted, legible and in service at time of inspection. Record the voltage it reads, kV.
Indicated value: 50 kV
